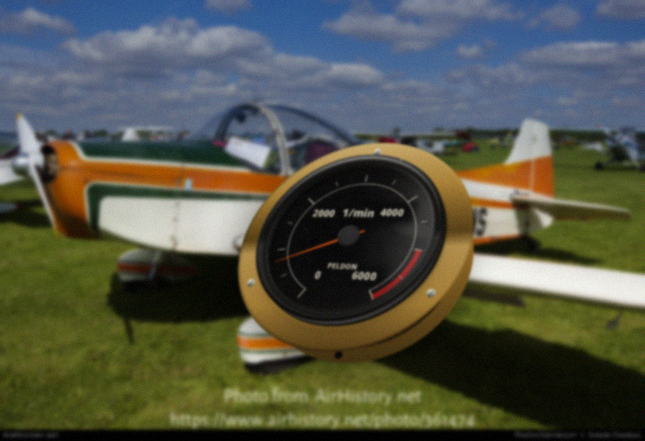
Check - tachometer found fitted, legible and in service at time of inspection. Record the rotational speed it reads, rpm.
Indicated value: 750 rpm
